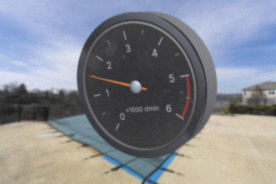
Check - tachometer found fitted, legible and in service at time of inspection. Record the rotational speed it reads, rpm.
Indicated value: 1500 rpm
